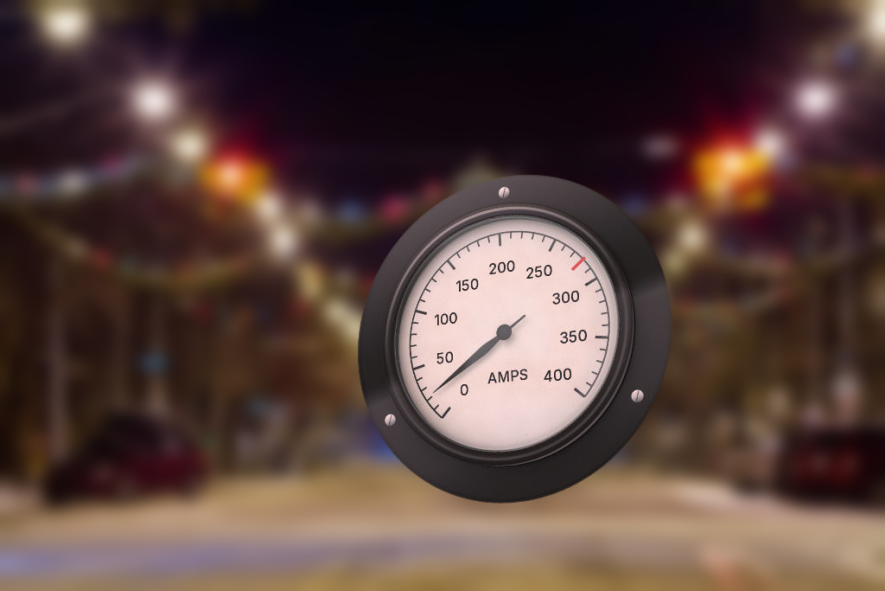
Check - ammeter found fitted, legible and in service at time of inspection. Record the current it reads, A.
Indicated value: 20 A
